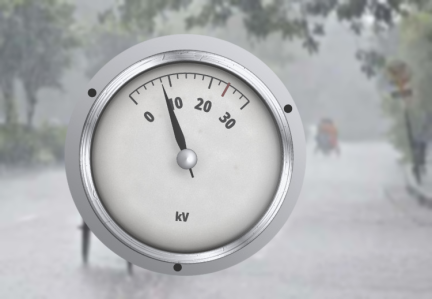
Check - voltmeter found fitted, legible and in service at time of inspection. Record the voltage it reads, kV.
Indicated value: 8 kV
